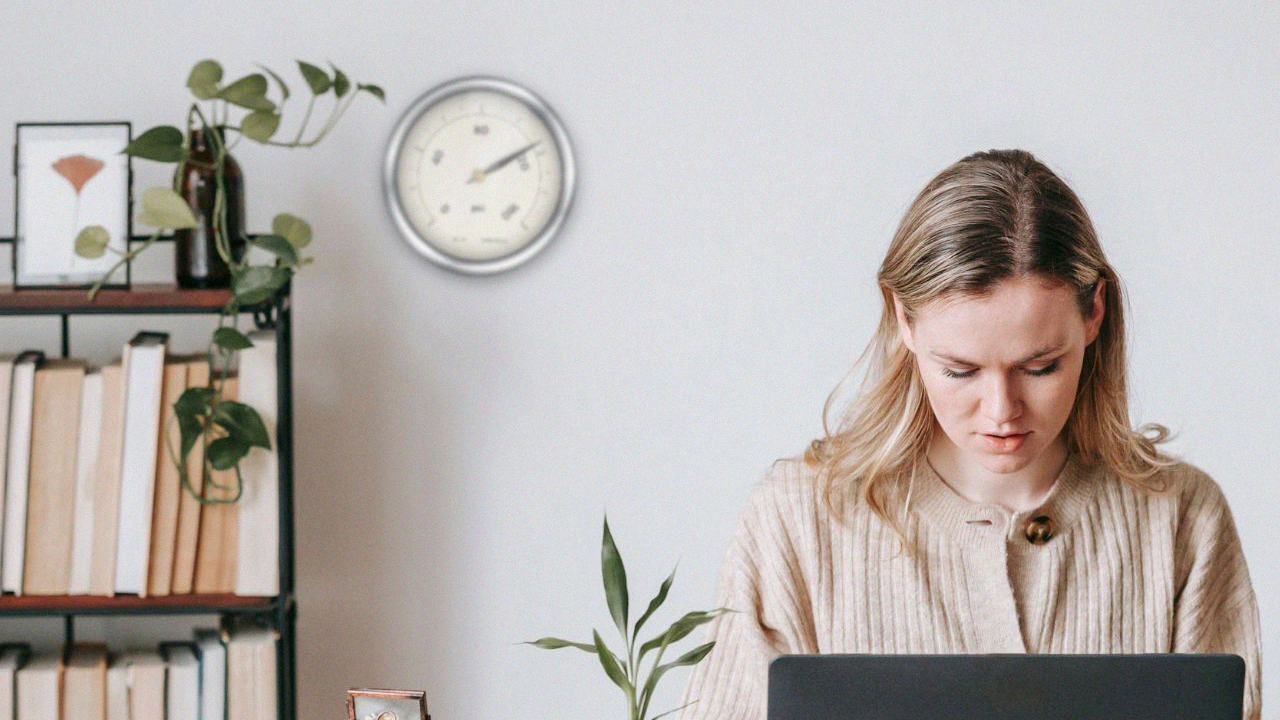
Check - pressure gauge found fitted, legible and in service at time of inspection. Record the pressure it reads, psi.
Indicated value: 115 psi
